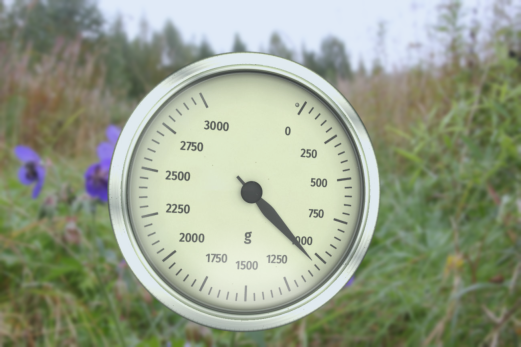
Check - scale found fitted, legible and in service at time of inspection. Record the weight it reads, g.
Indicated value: 1050 g
